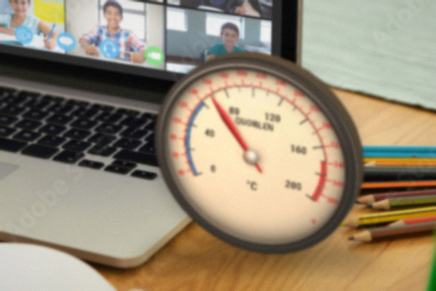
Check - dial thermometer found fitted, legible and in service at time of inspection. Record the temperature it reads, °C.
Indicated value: 70 °C
